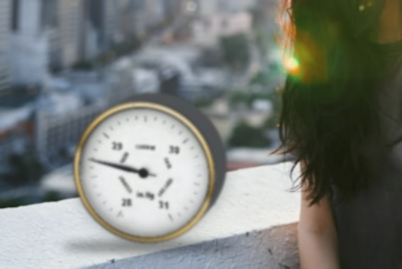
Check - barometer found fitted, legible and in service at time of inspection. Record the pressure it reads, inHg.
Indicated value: 28.7 inHg
